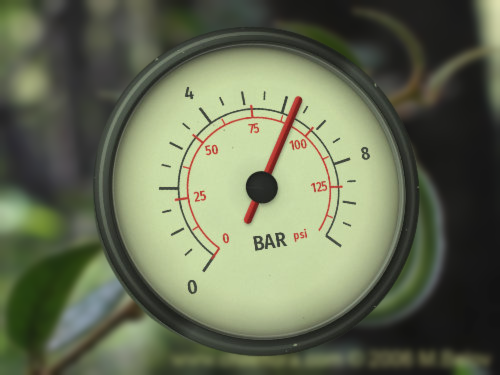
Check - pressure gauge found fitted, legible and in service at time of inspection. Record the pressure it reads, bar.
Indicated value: 6.25 bar
